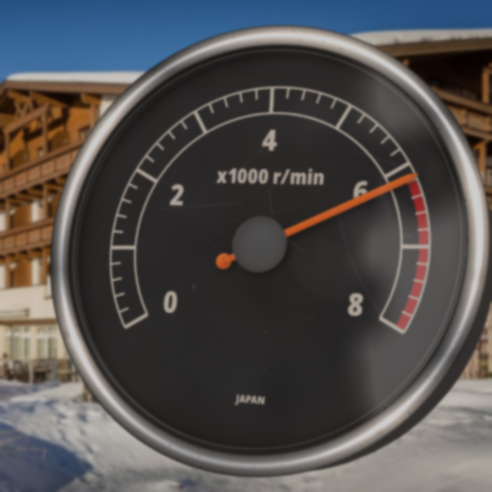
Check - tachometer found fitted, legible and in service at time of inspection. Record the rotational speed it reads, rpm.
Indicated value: 6200 rpm
